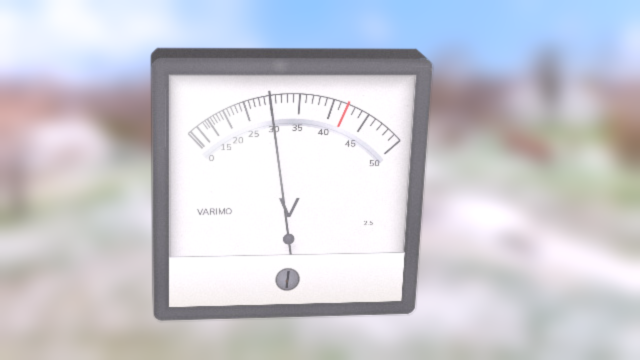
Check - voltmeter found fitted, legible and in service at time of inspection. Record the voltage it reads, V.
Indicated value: 30 V
